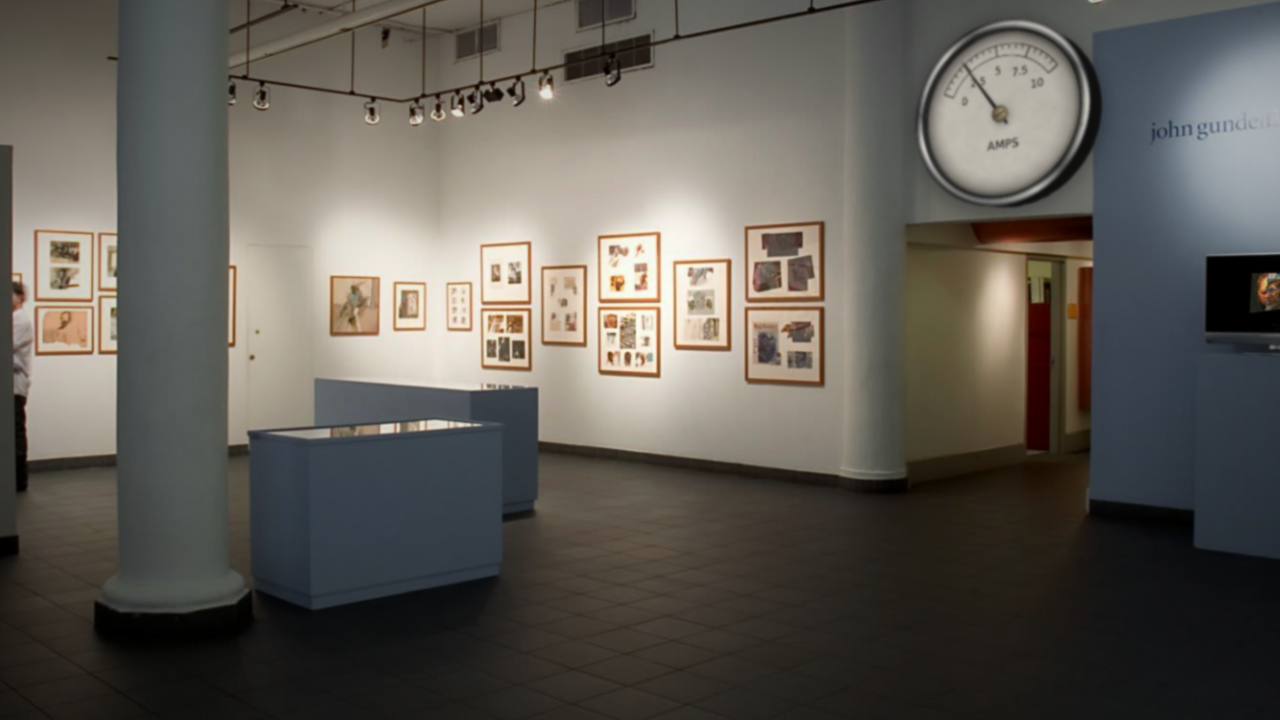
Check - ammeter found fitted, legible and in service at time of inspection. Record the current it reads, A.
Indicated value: 2.5 A
